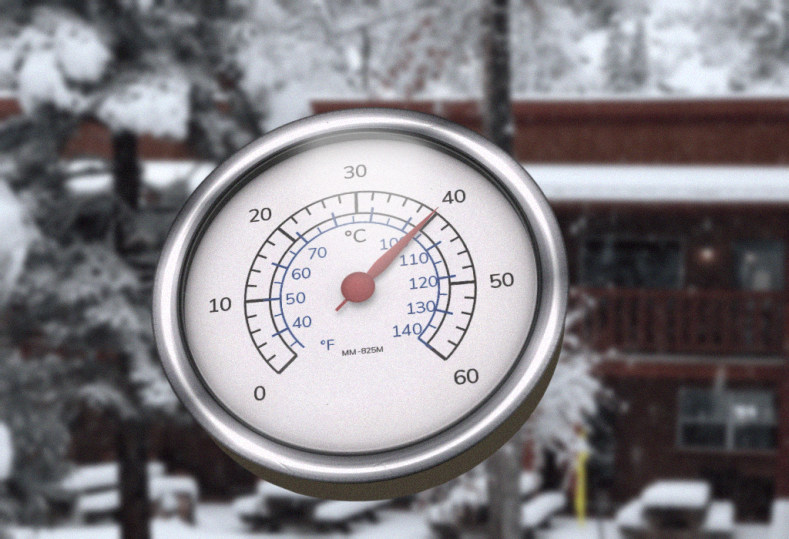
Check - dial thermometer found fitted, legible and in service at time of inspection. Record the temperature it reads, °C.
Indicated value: 40 °C
